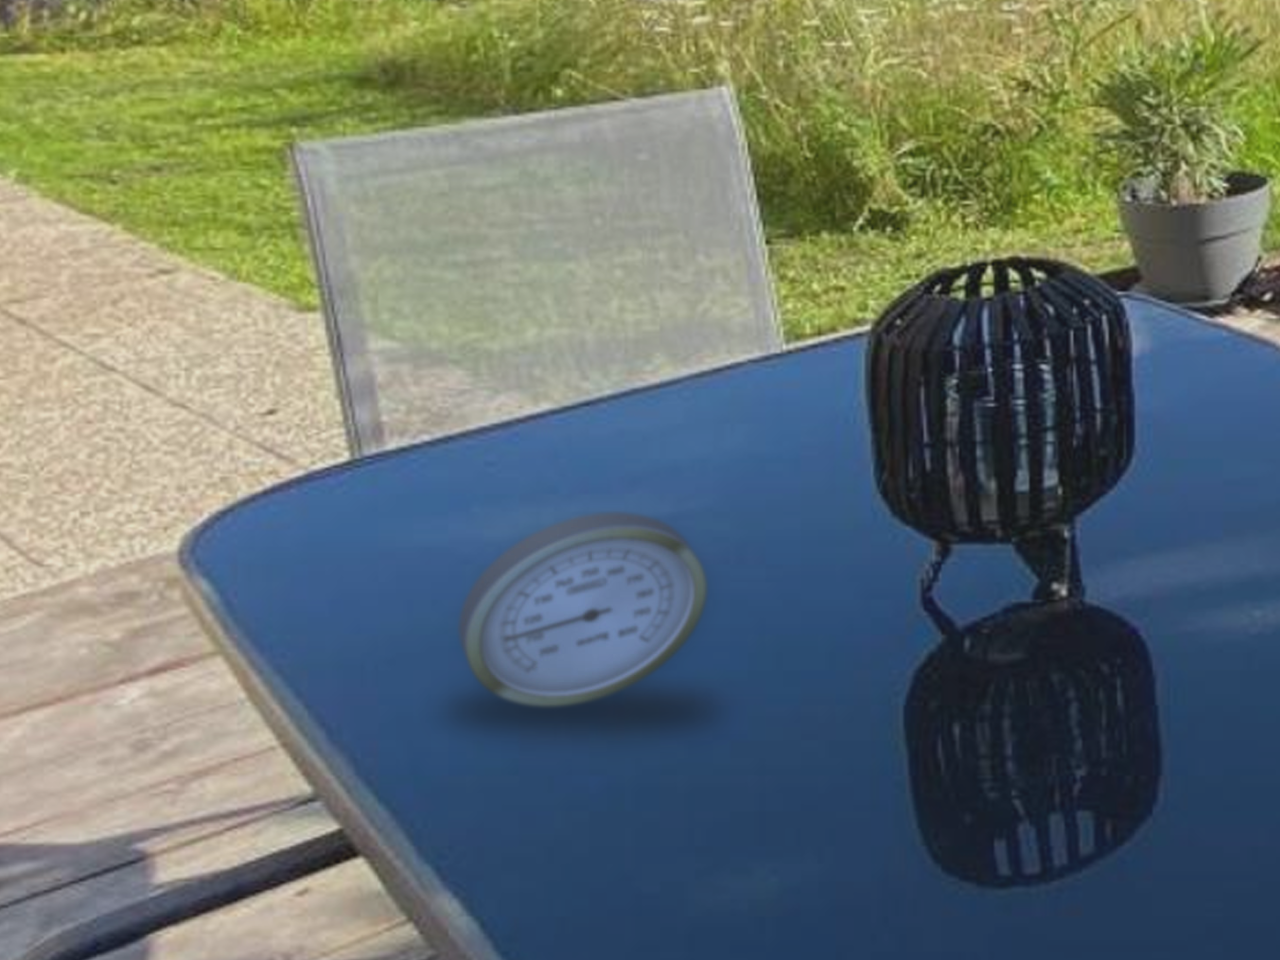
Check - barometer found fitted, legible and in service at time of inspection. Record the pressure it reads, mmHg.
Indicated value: 715 mmHg
